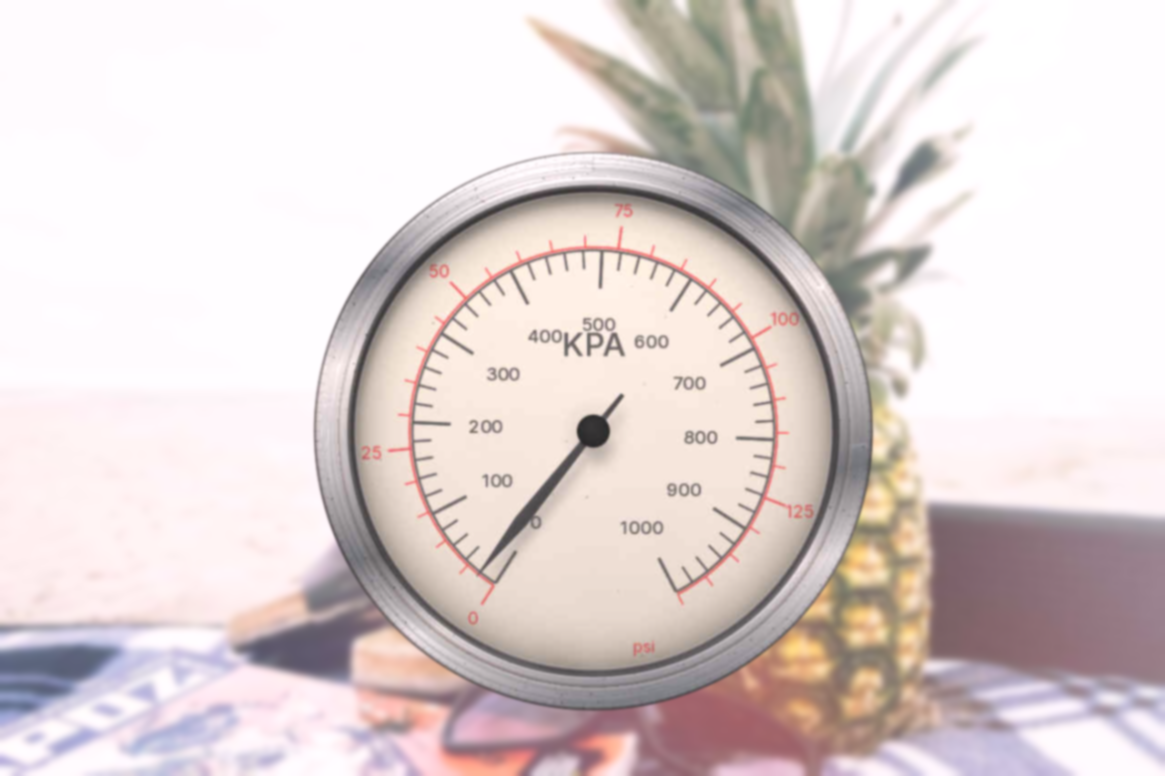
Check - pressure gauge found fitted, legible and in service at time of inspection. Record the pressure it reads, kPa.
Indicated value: 20 kPa
